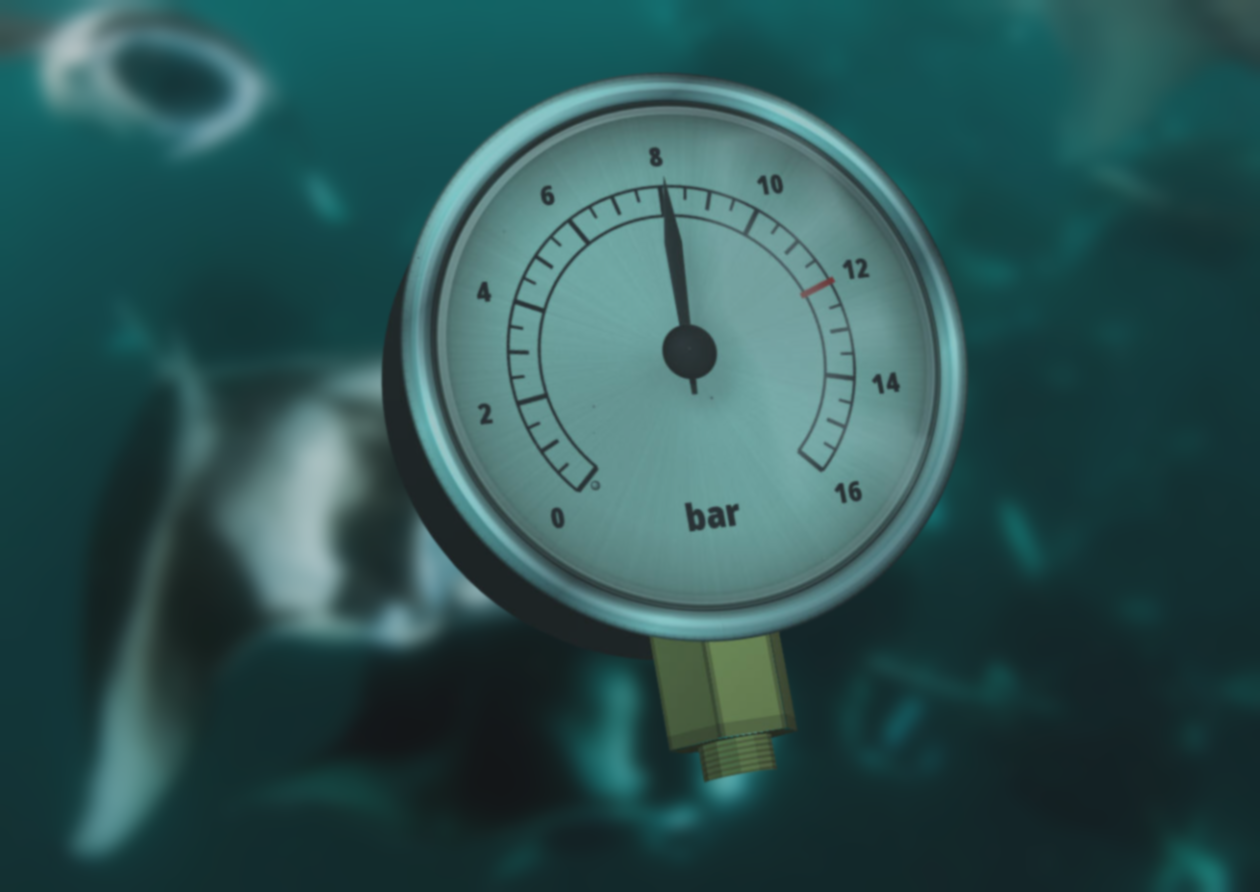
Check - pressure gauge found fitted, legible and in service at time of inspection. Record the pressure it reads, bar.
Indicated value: 8 bar
